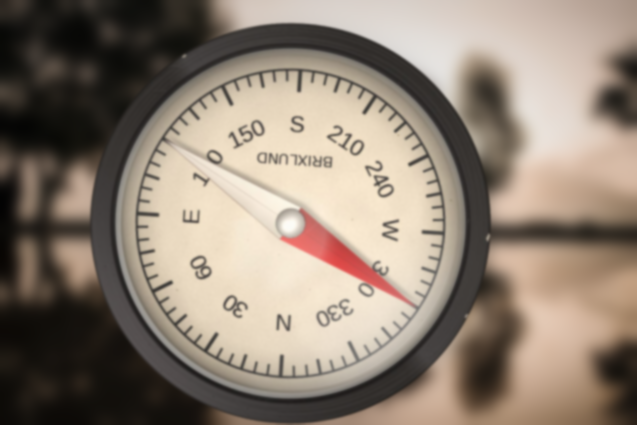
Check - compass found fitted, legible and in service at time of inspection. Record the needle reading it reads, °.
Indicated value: 300 °
